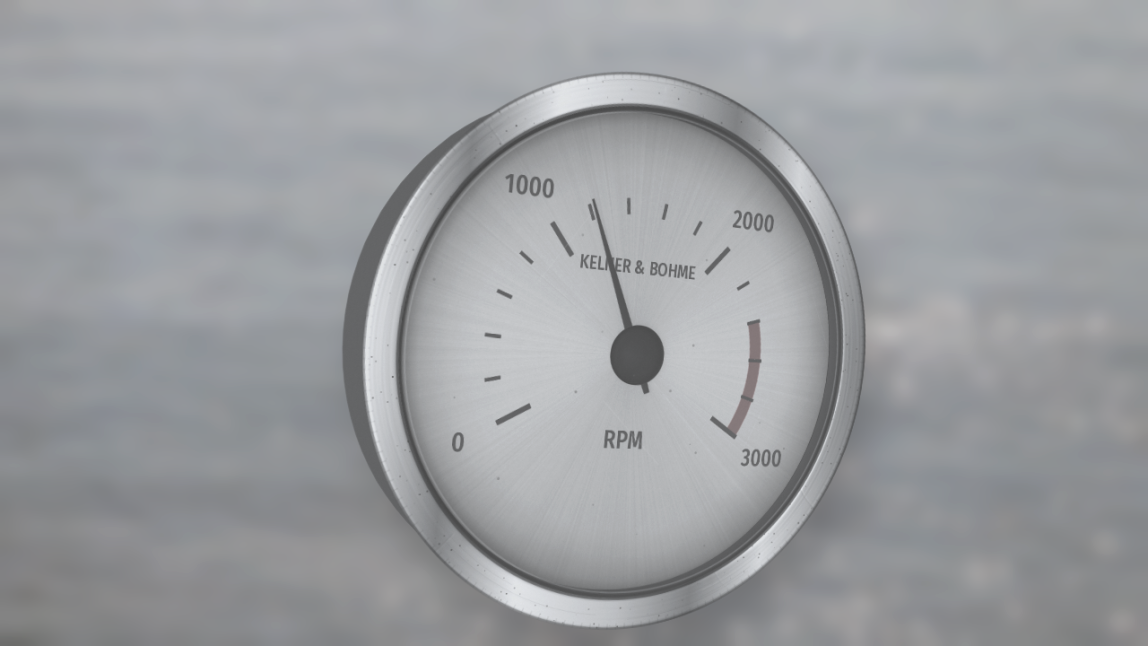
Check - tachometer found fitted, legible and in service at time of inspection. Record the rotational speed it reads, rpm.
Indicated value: 1200 rpm
